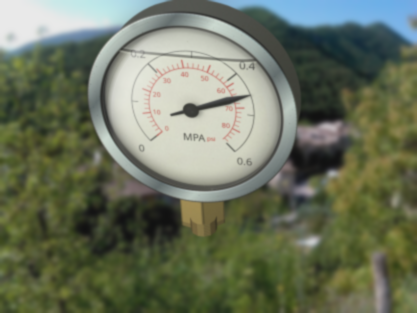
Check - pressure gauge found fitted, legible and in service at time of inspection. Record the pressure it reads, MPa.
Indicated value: 0.45 MPa
